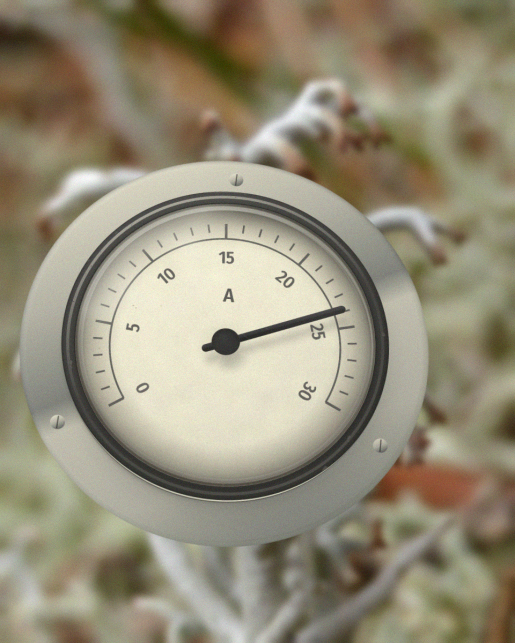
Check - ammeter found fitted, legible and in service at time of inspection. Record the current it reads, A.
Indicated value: 24 A
